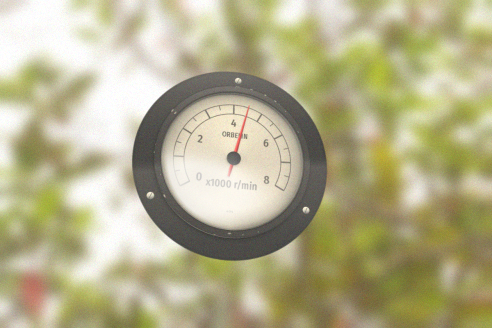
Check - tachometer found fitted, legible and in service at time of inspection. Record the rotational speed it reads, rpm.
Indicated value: 4500 rpm
